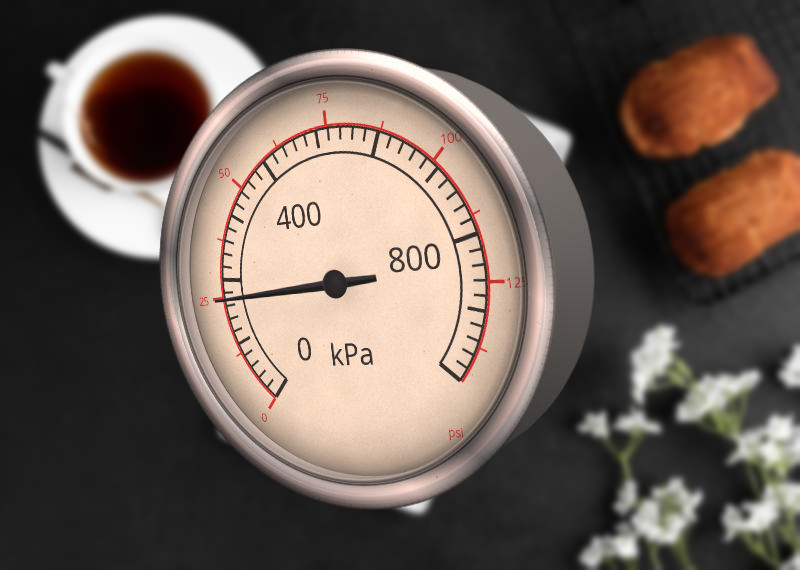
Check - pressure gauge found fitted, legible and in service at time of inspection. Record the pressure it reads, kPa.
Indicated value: 170 kPa
